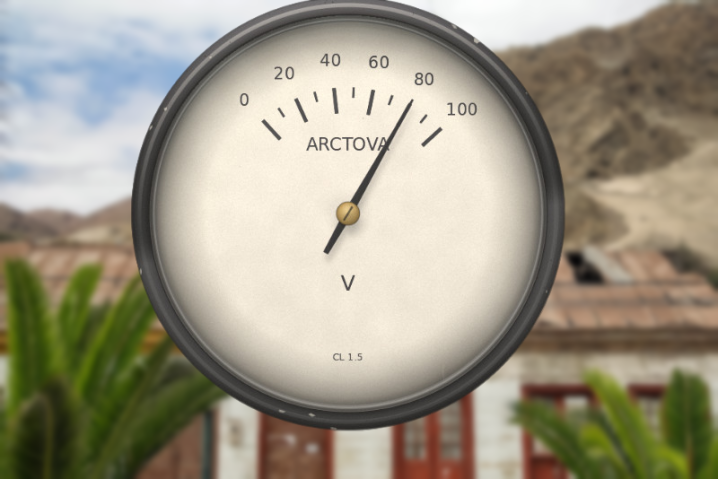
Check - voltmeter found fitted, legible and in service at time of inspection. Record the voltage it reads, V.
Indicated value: 80 V
